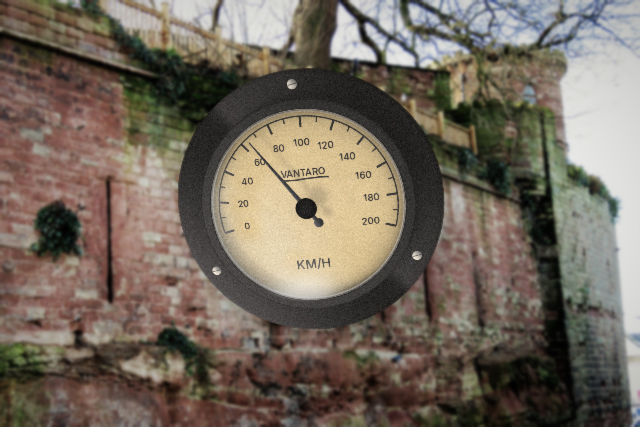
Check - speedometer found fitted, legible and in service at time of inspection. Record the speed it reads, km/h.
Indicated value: 65 km/h
